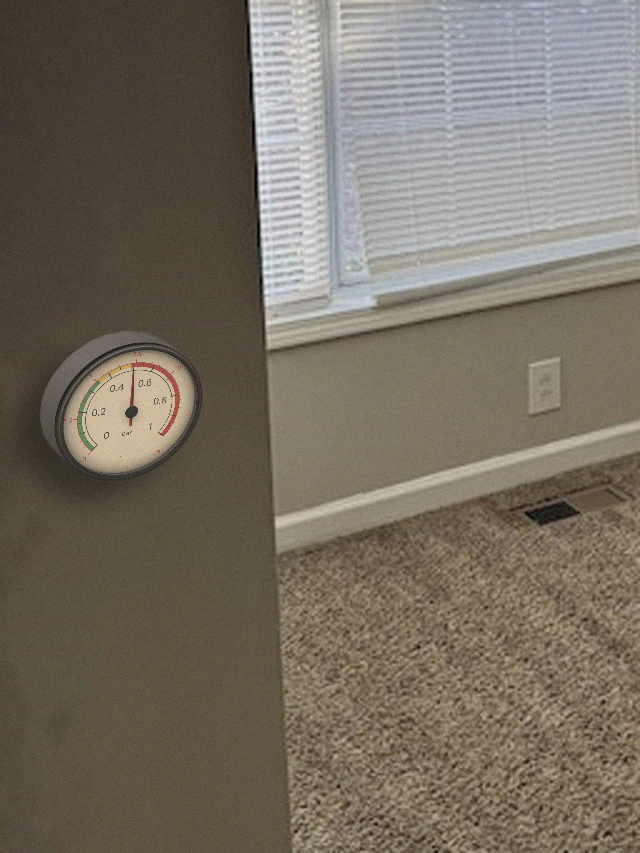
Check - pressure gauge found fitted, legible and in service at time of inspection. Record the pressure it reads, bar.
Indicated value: 0.5 bar
